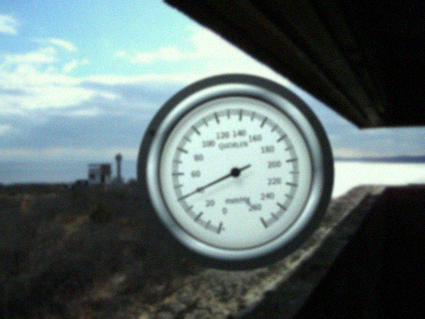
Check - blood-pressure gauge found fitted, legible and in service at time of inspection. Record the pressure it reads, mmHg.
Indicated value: 40 mmHg
